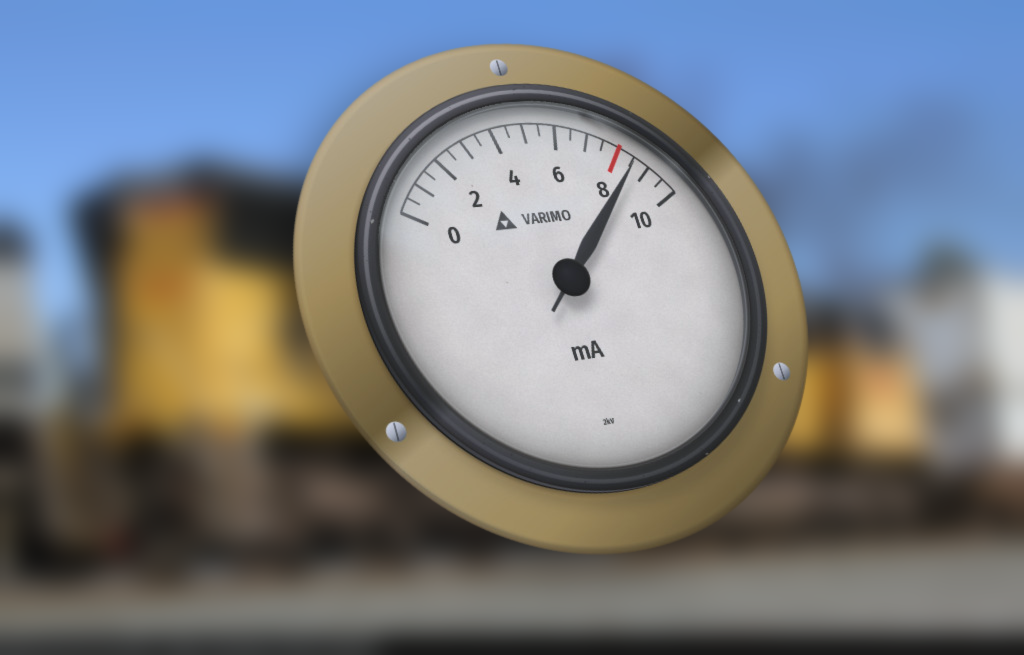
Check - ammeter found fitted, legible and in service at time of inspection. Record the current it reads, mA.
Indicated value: 8.5 mA
